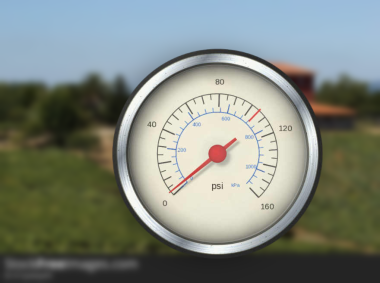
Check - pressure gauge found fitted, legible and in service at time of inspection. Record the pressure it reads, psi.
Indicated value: 2.5 psi
